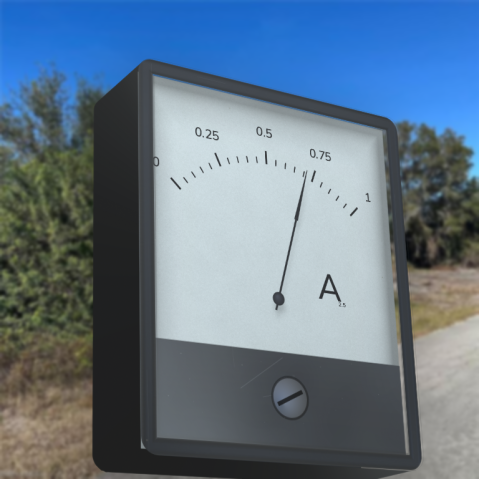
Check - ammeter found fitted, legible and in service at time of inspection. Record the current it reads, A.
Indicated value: 0.7 A
